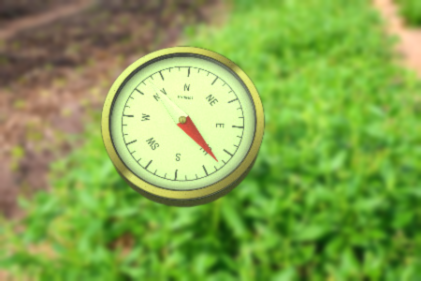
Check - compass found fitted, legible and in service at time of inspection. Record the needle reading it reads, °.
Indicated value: 135 °
